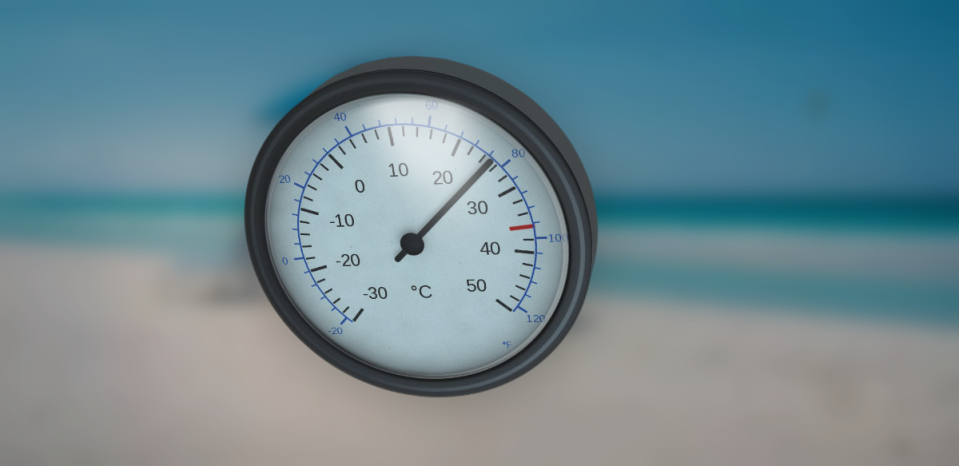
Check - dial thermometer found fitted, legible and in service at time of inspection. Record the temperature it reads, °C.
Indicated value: 25 °C
